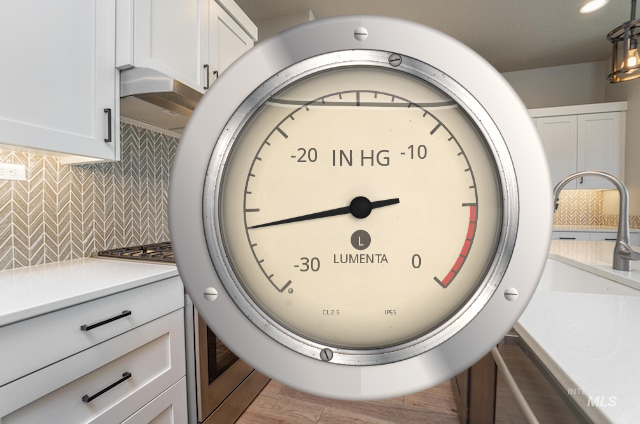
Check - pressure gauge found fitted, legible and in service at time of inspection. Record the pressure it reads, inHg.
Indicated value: -26 inHg
